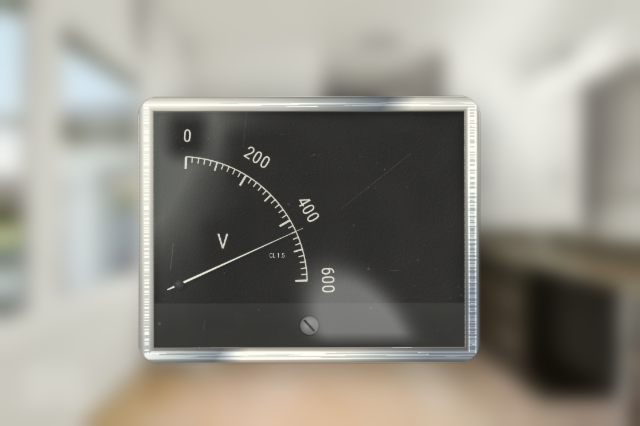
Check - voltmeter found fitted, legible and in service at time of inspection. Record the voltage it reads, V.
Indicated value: 440 V
